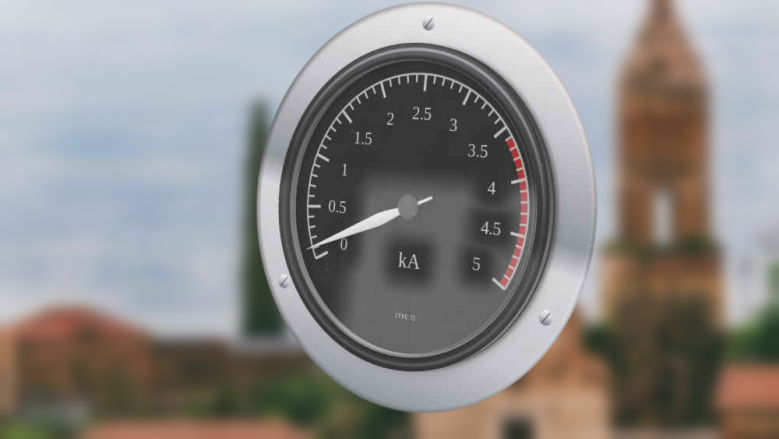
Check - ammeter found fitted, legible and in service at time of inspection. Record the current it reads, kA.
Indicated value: 0.1 kA
